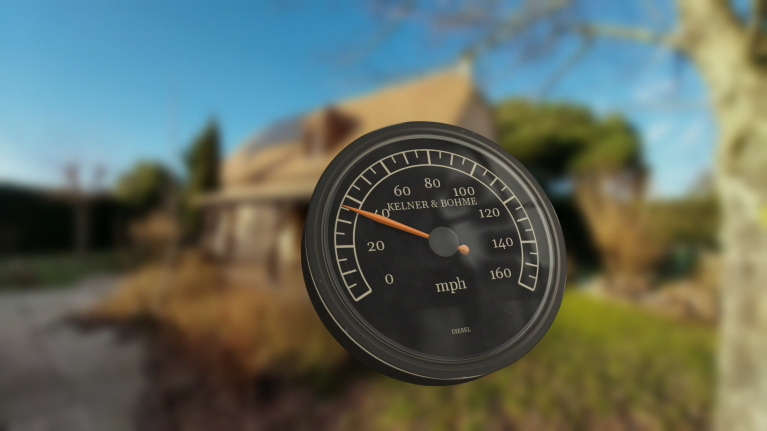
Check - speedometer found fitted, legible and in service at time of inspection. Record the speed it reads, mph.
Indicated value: 35 mph
